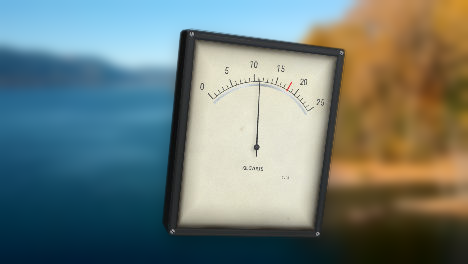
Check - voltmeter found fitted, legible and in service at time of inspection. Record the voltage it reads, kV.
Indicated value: 11 kV
